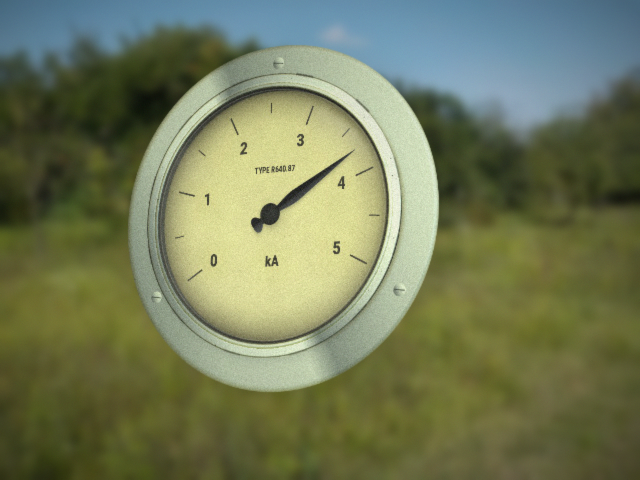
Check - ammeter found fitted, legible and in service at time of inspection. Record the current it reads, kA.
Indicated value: 3.75 kA
